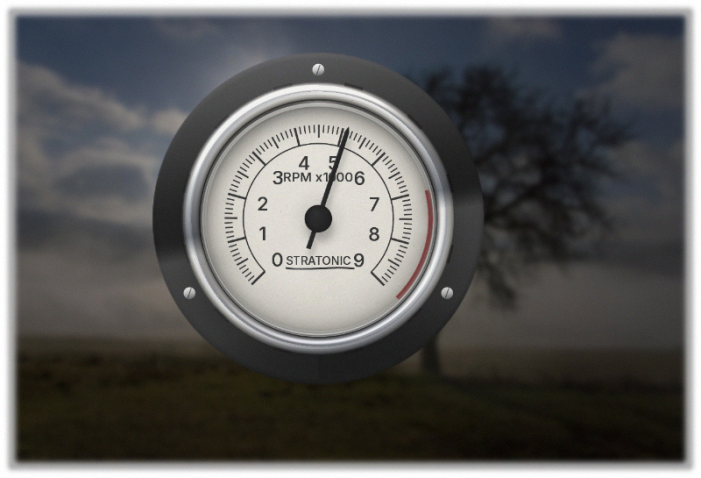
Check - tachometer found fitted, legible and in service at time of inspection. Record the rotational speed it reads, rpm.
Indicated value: 5100 rpm
